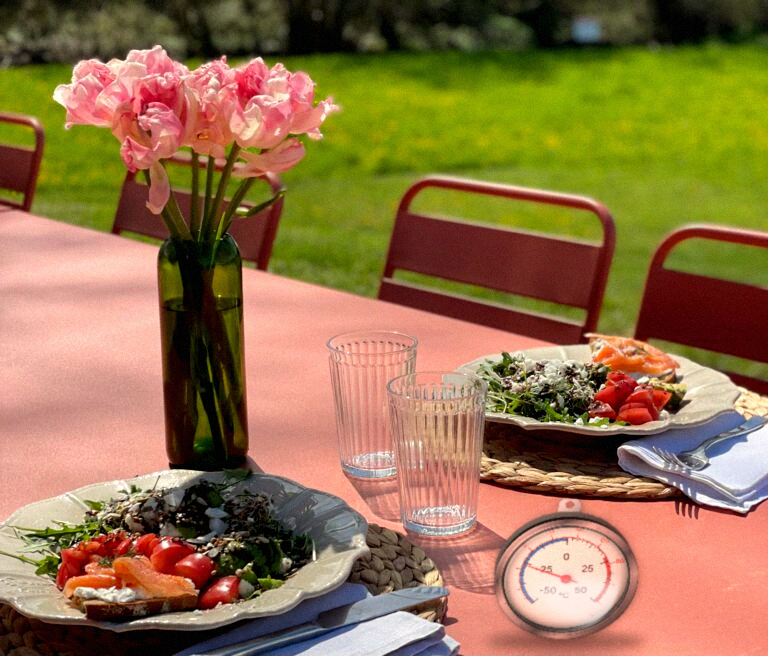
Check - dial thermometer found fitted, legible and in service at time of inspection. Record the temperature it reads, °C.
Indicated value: -25 °C
